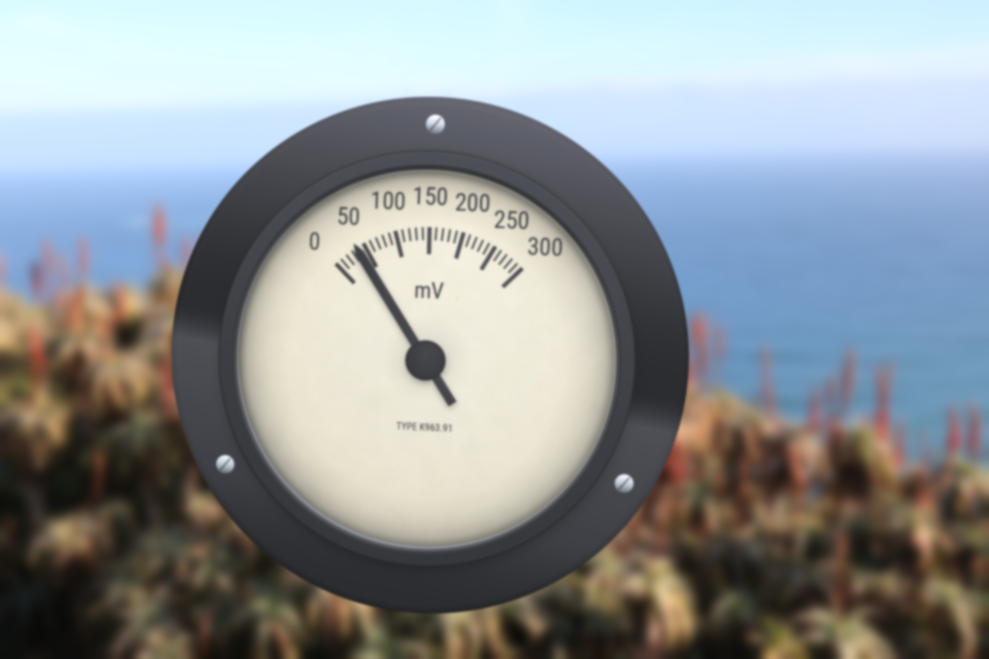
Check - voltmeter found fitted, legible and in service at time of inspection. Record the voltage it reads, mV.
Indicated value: 40 mV
